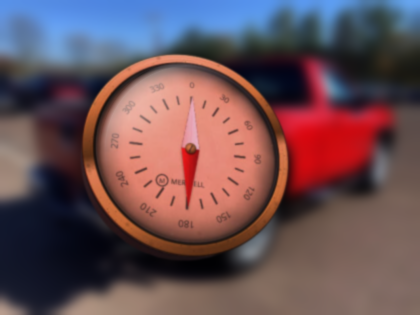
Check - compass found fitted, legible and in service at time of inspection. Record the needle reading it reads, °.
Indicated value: 180 °
